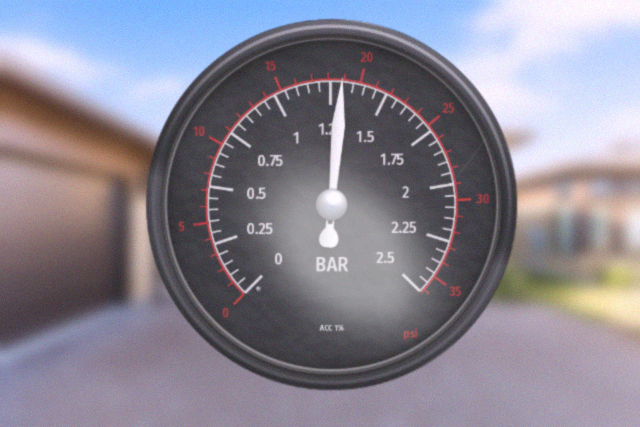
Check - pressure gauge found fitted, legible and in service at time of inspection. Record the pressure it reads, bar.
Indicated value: 1.3 bar
